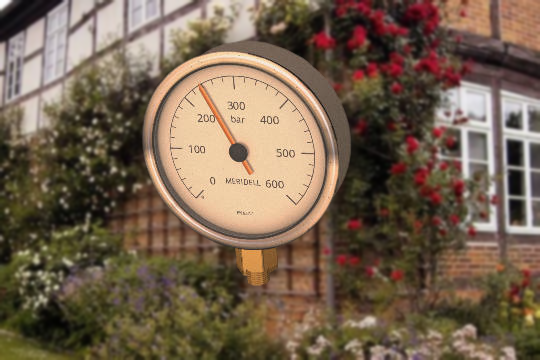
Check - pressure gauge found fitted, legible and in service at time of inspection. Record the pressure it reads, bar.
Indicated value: 240 bar
